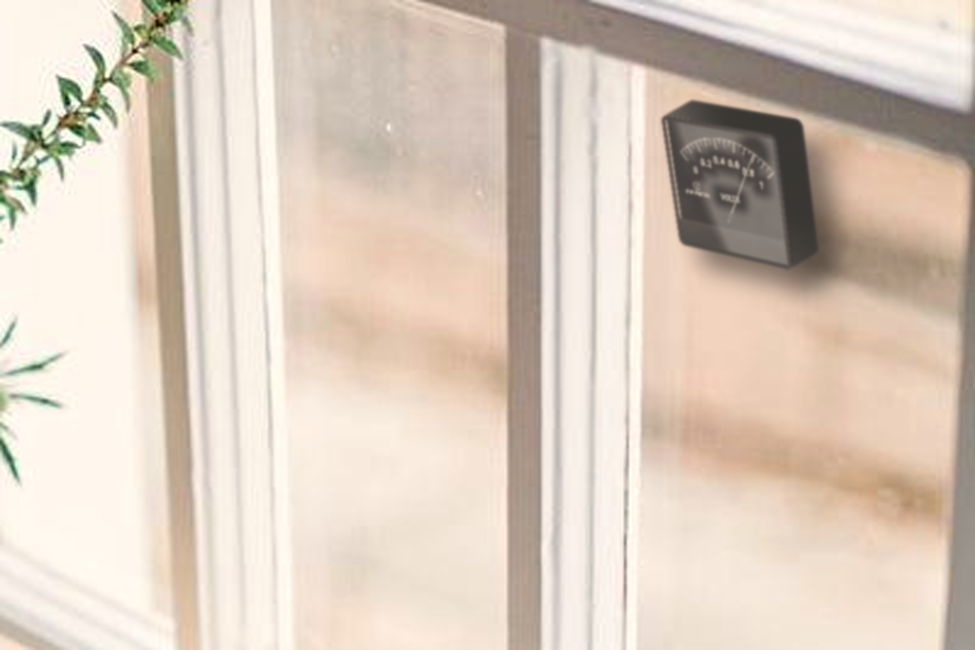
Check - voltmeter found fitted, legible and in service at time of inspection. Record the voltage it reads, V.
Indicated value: 0.8 V
